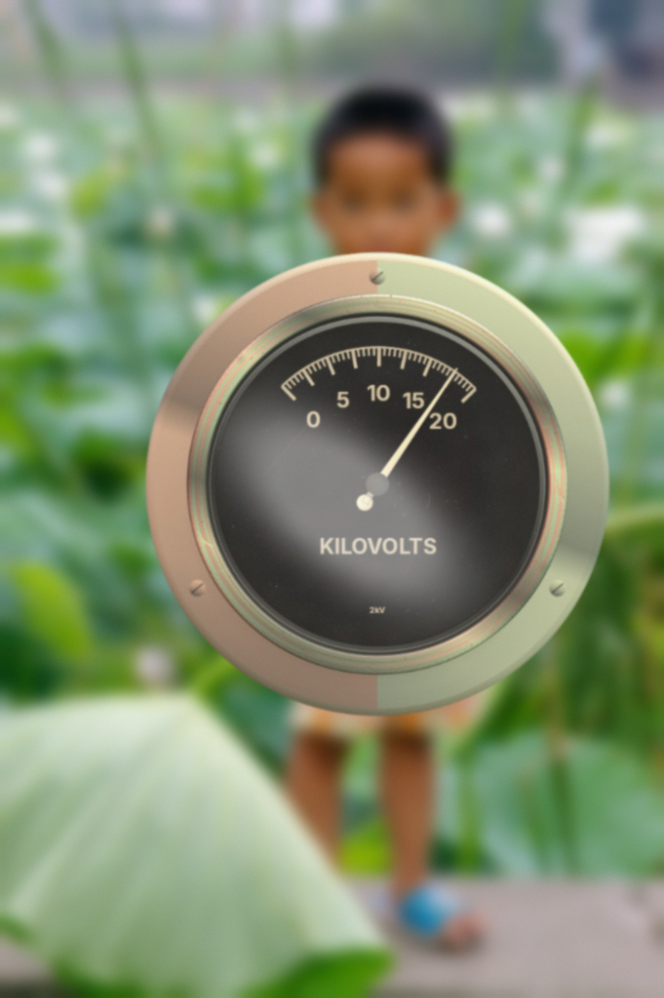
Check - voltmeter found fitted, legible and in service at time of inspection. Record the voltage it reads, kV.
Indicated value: 17.5 kV
